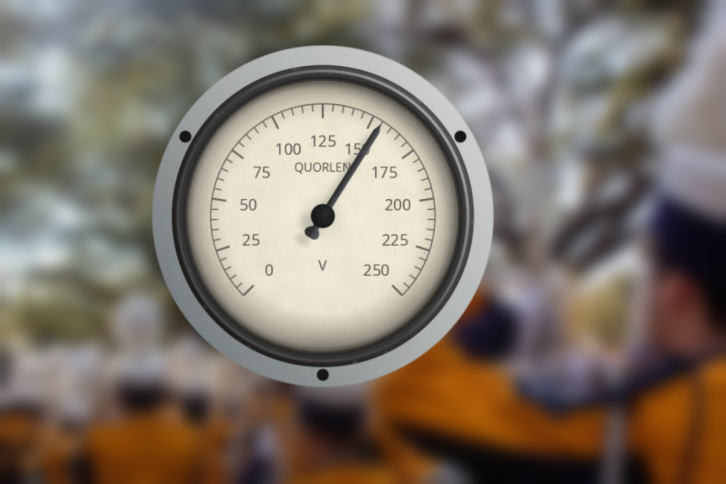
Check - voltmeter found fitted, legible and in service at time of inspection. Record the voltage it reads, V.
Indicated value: 155 V
